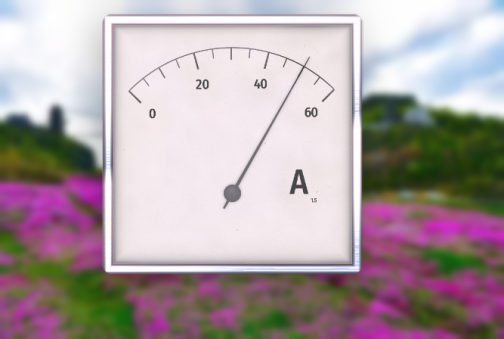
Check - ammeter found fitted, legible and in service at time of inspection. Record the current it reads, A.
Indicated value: 50 A
